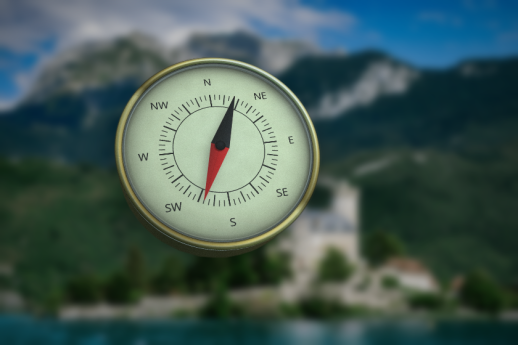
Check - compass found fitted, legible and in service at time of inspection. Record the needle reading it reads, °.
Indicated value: 205 °
